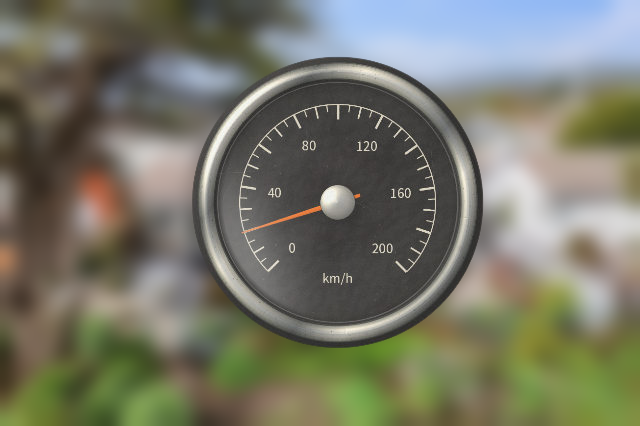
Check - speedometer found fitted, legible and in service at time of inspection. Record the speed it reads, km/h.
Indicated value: 20 km/h
